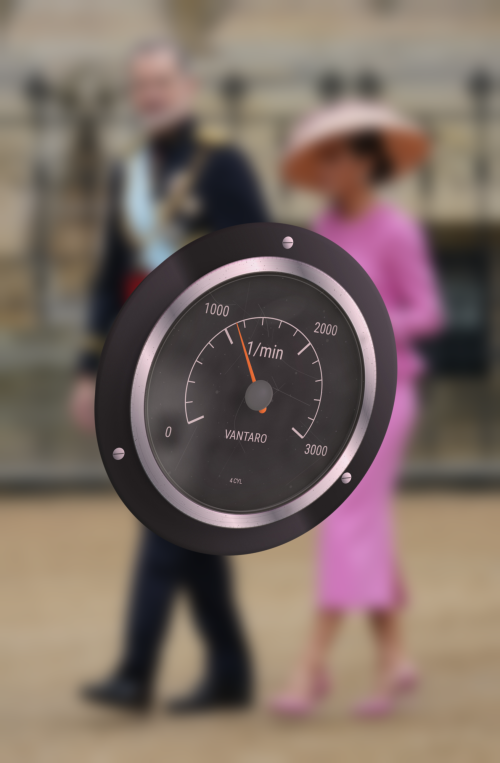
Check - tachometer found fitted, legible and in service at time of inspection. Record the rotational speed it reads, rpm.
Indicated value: 1100 rpm
